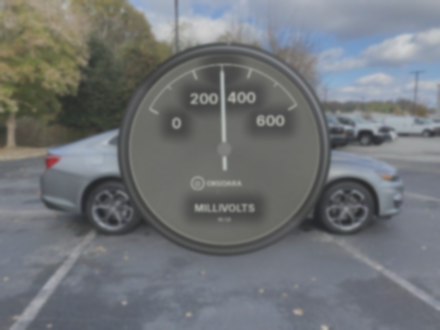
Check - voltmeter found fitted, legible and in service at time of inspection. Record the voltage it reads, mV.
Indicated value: 300 mV
